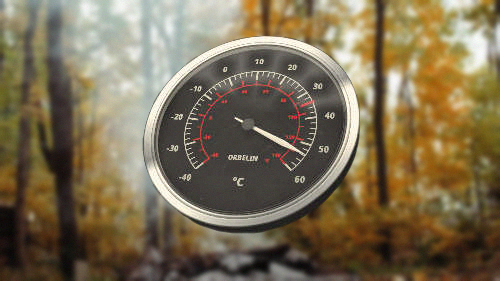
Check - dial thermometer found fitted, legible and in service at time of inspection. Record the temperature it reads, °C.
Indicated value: 54 °C
